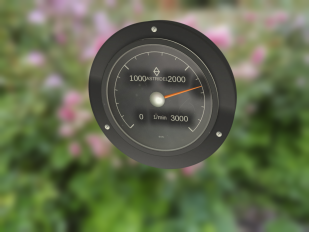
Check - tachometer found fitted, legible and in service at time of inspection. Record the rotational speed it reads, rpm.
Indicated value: 2300 rpm
